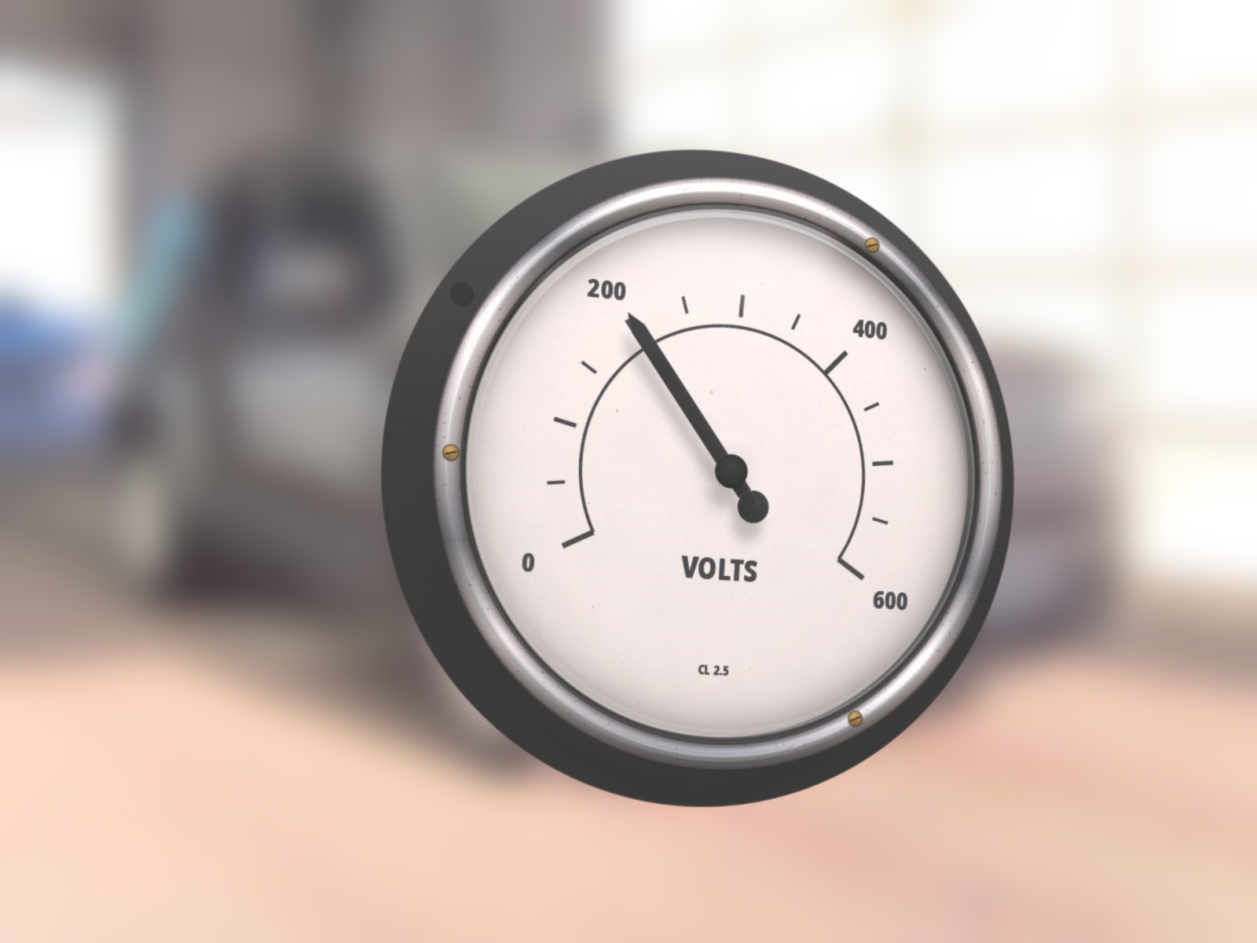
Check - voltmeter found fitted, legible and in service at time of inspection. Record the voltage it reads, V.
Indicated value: 200 V
